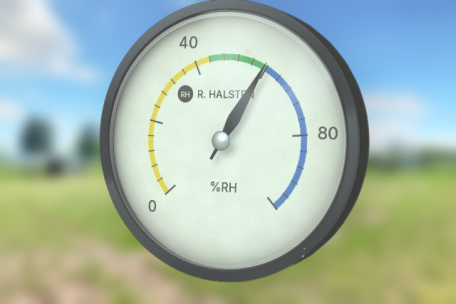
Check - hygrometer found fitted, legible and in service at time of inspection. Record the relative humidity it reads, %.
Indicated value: 60 %
